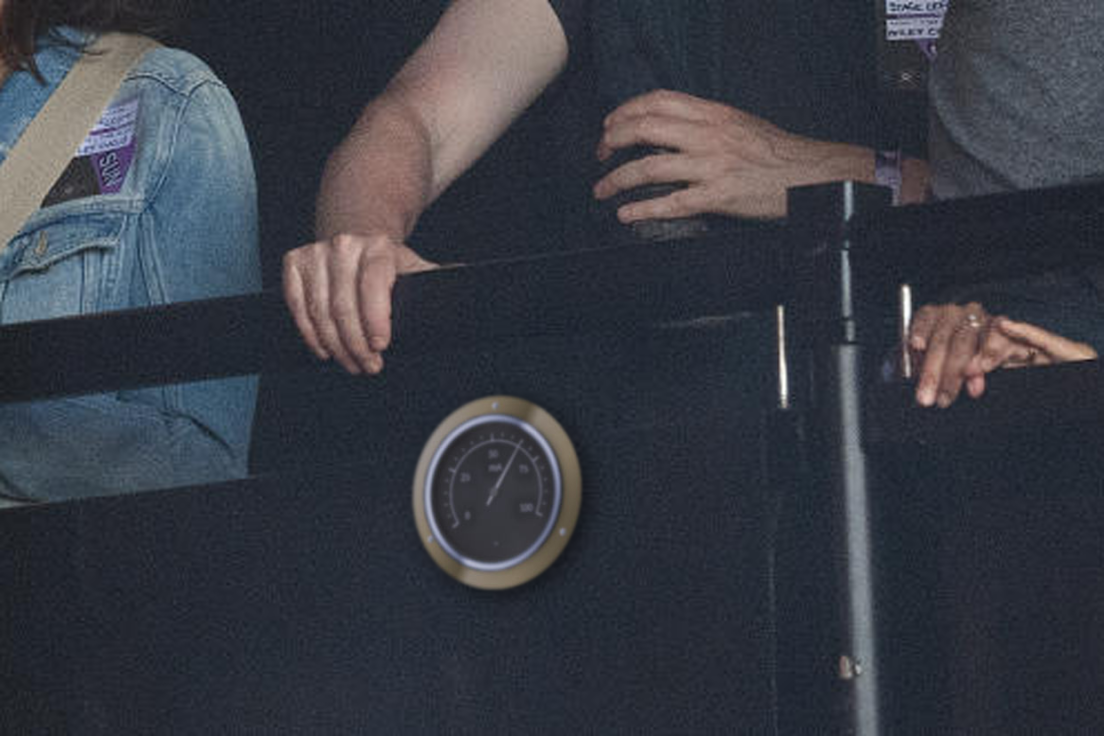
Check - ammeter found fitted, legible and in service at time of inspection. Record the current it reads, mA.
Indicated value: 65 mA
